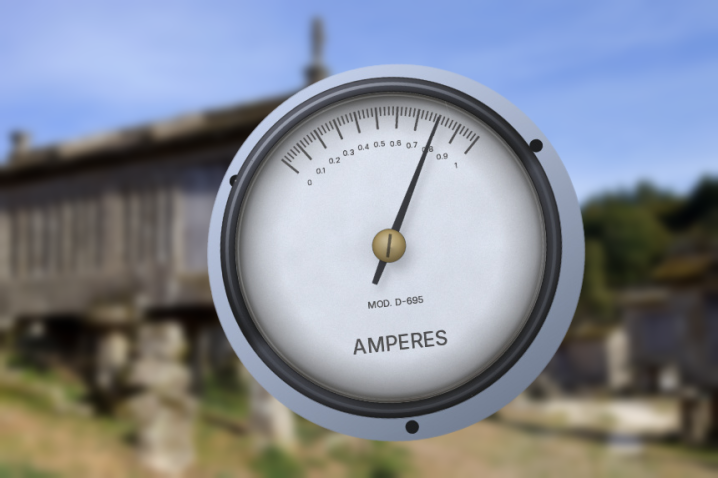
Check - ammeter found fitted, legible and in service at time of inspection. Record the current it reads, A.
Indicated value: 0.8 A
